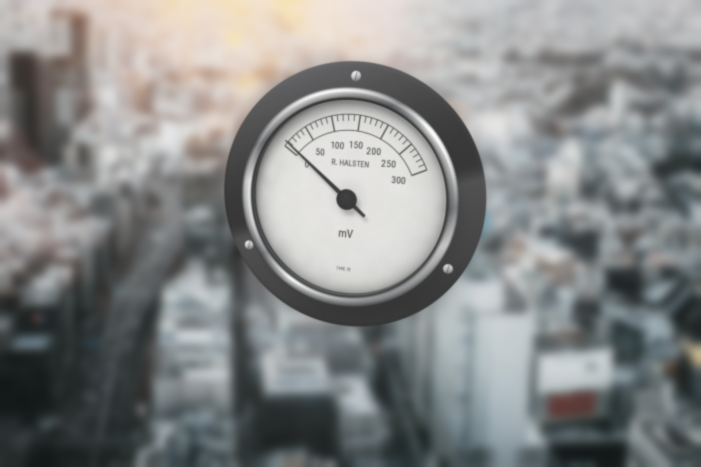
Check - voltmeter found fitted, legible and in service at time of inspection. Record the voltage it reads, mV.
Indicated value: 10 mV
